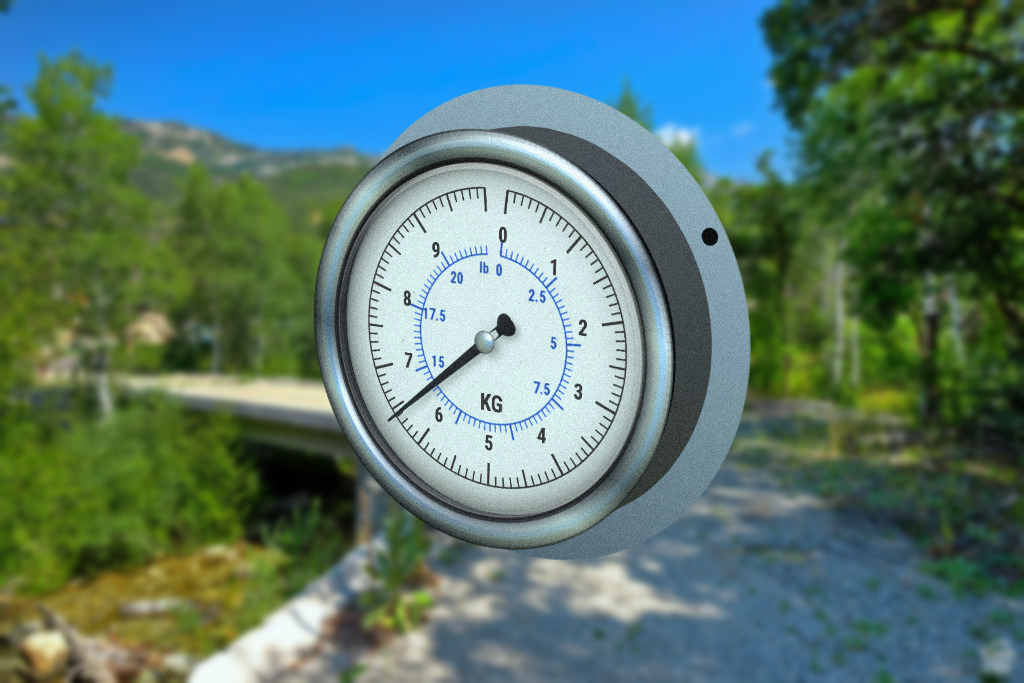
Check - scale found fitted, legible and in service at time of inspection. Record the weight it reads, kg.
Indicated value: 6.4 kg
